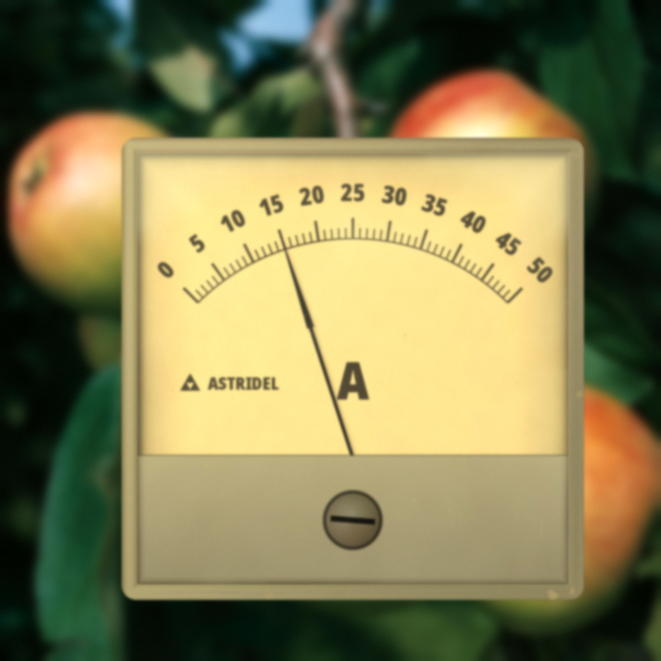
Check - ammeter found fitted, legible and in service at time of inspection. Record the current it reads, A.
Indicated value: 15 A
